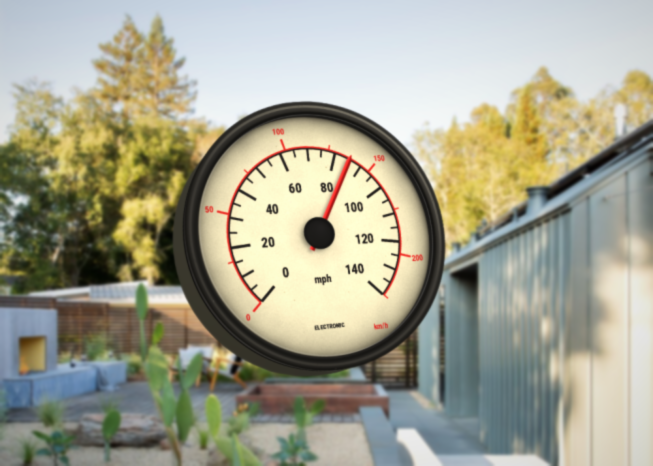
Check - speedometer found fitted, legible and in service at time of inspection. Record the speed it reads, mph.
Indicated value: 85 mph
